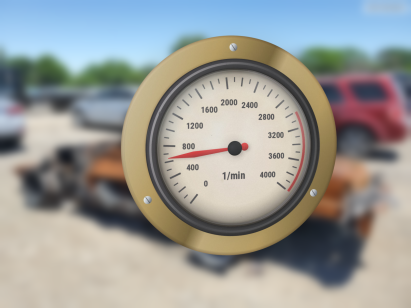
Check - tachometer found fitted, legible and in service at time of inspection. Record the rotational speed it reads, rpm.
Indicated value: 650 rpm
